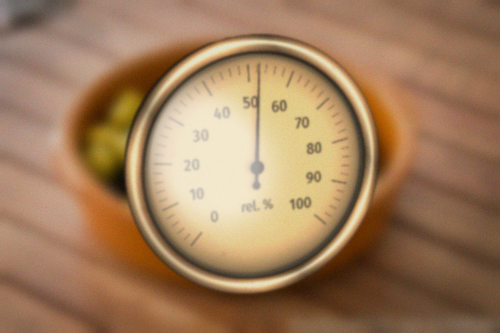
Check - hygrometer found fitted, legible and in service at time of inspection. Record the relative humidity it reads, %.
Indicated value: 52 %
